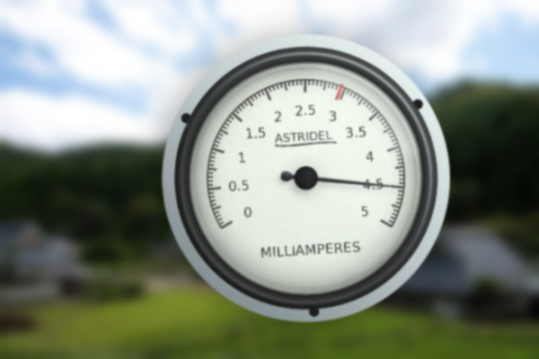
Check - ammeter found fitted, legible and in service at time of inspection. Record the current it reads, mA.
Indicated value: 4.5 mA
